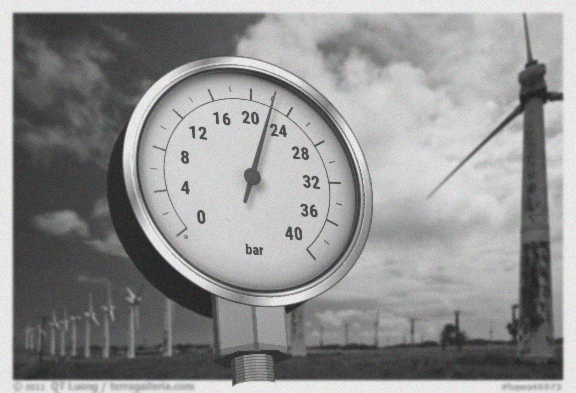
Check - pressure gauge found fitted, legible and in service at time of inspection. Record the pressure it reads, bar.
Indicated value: 22 bar
